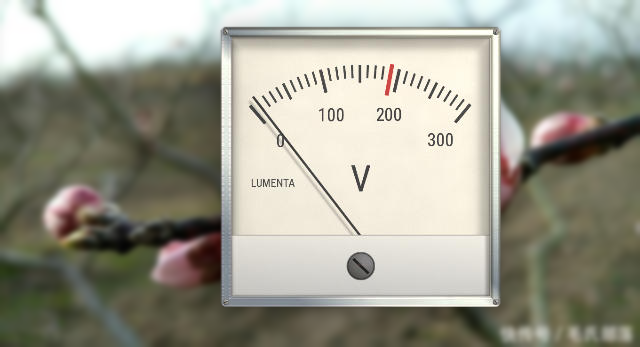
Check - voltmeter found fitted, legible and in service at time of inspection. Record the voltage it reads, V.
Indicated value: 10 V
